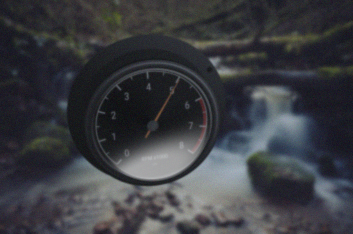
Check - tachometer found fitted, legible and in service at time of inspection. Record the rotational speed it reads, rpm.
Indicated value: 5000 rpm
